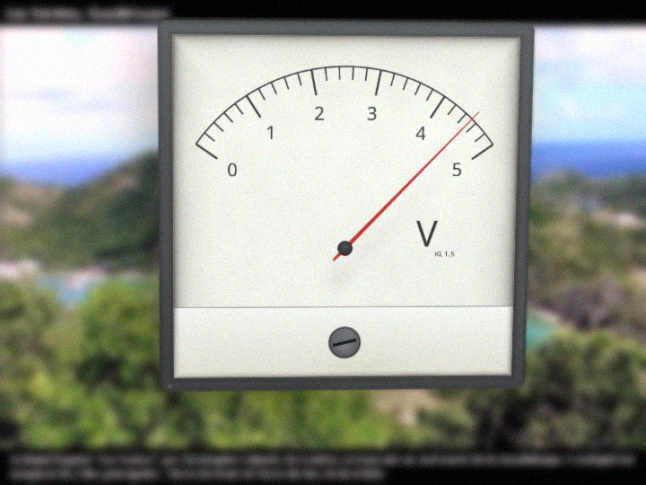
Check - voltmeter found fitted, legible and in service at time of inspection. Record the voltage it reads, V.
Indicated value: 4.5 V
